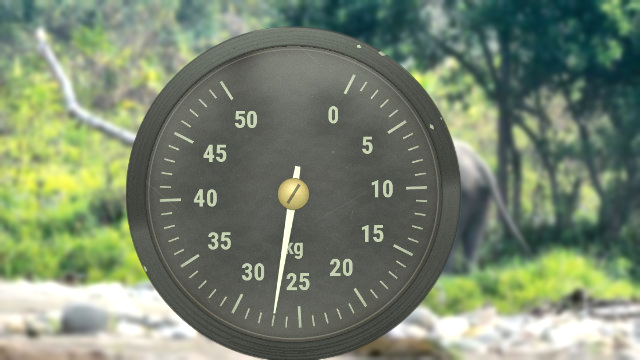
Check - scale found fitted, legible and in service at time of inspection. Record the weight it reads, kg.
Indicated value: 27 kg
